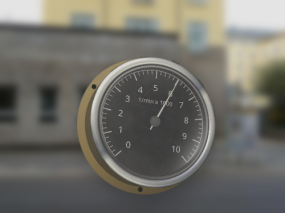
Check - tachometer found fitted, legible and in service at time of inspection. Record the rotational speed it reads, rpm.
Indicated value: 6000 rpm
